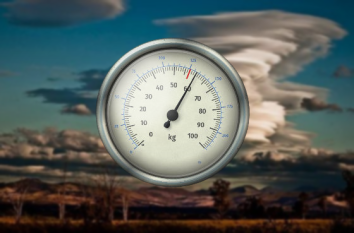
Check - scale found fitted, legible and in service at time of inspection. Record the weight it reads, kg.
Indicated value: 60 kg
